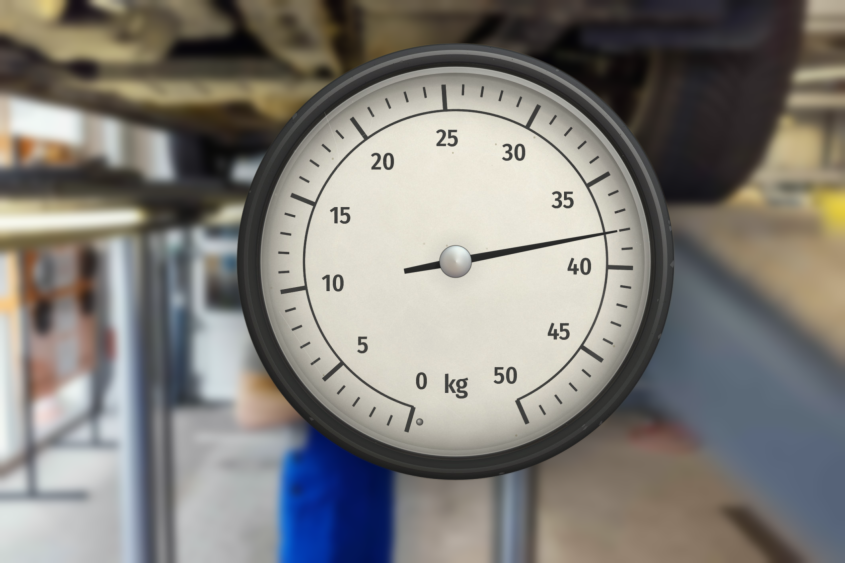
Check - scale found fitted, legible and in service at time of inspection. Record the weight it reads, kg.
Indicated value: 38 kg
